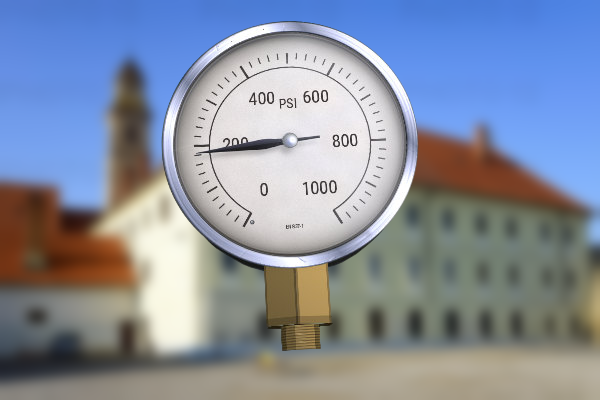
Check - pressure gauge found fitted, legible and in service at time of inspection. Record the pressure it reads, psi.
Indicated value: 180 psi
